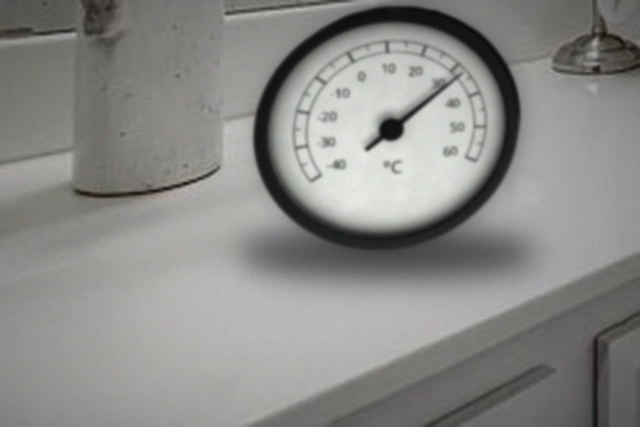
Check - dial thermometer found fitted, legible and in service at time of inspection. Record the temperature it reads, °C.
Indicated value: 32.5 °C
